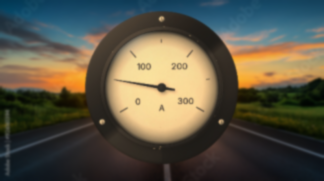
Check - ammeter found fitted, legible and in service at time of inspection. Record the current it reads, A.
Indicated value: 50 A
